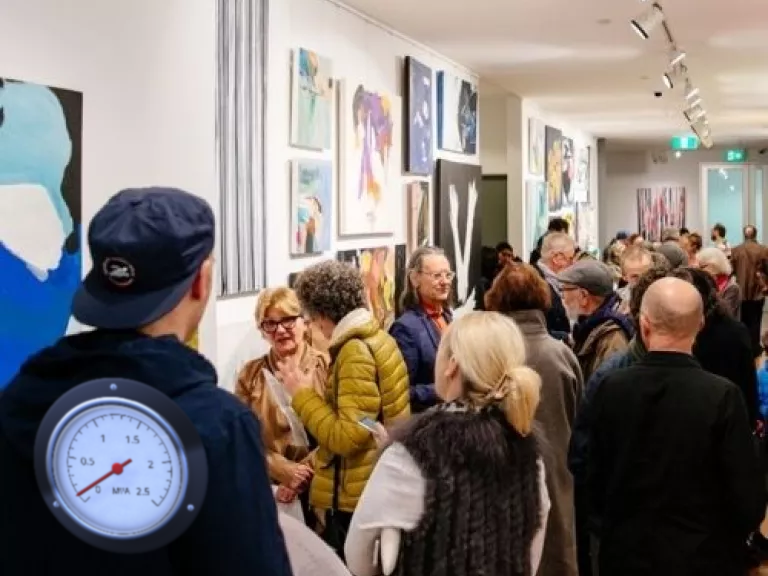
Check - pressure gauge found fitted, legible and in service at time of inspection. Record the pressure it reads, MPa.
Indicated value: 0.1 MPa
